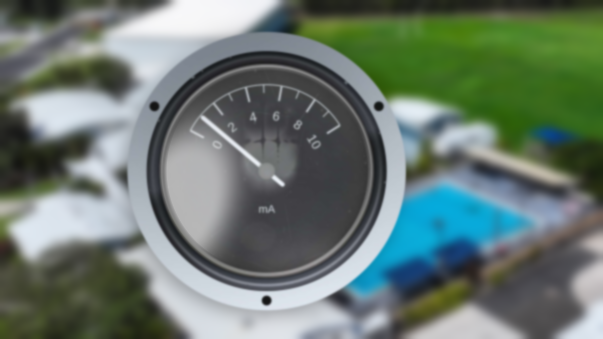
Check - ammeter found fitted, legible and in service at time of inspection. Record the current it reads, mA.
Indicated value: 1 mA
